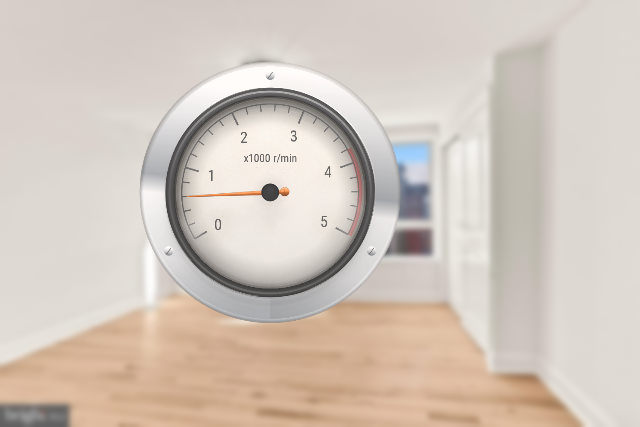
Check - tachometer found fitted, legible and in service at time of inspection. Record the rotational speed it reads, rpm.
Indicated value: 600 rpm
